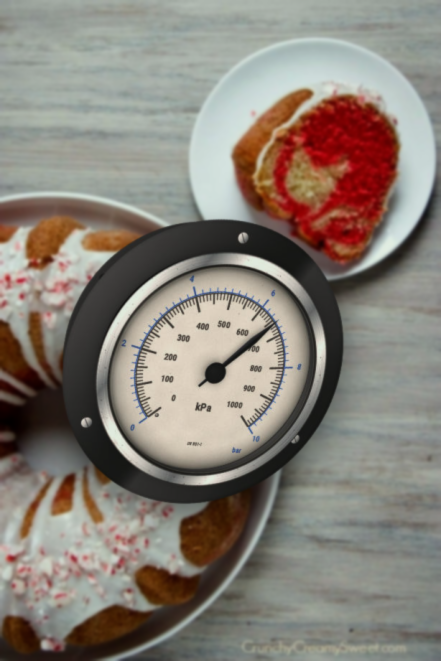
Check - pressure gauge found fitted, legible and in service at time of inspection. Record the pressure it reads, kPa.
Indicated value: 650 kPa
